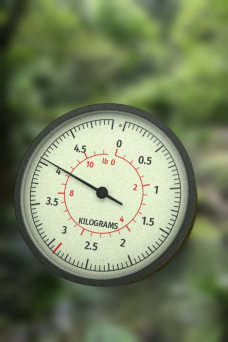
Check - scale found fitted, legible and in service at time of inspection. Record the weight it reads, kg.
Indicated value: 4.05 kg
